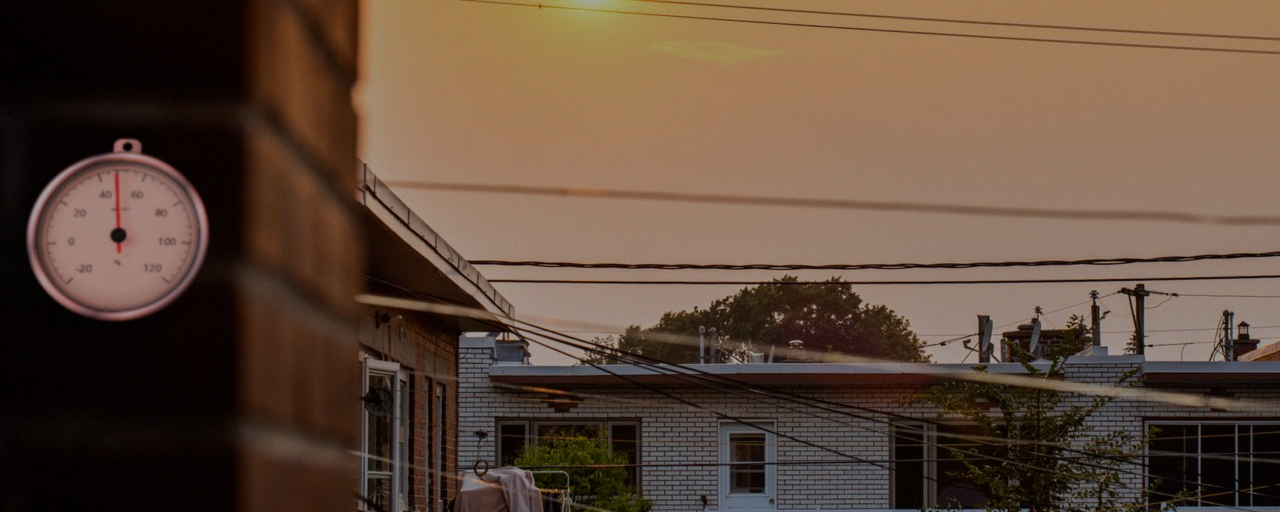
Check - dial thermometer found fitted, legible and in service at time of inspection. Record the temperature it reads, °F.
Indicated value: 48 °F
